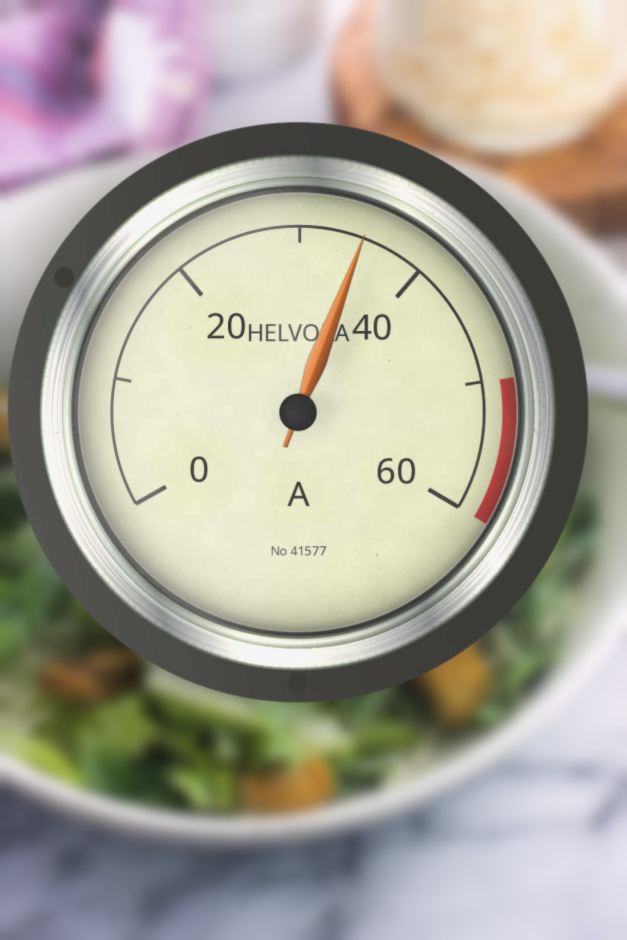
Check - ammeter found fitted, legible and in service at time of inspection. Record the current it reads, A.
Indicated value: 35 A
